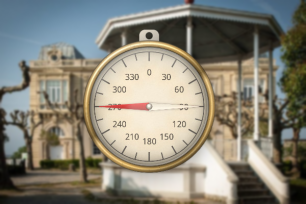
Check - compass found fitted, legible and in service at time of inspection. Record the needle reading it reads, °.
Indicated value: 270 °
